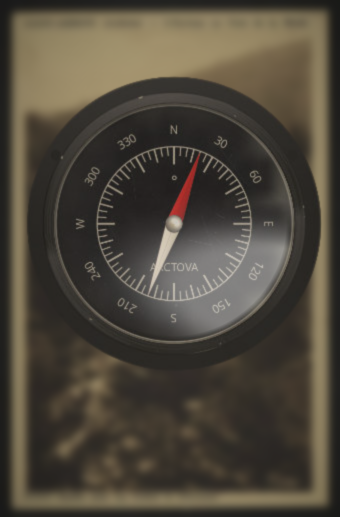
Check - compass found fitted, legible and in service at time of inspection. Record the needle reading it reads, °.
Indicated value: 20 °
